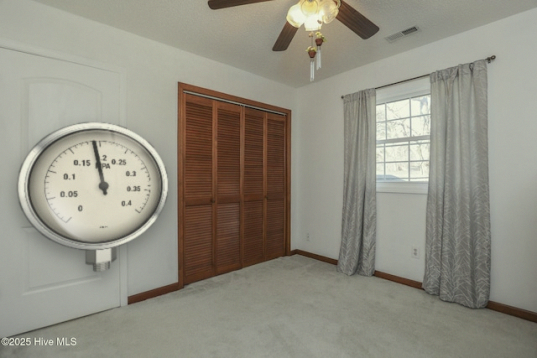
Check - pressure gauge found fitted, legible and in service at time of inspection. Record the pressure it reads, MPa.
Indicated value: 0.19 MPa
